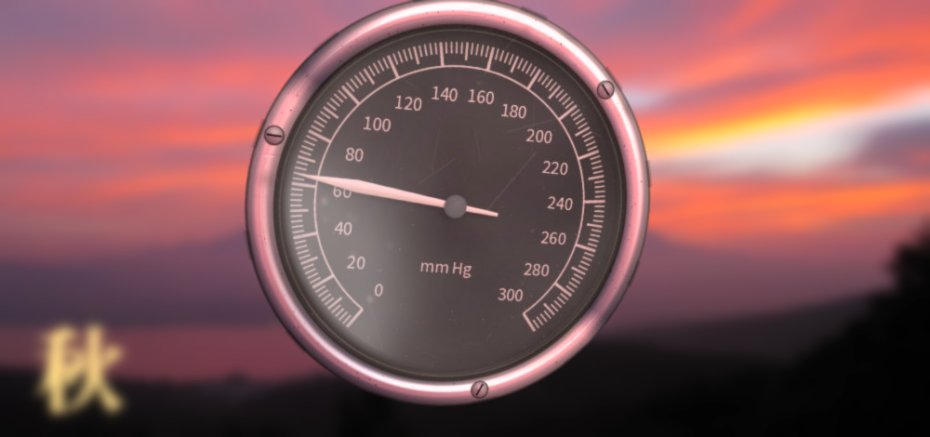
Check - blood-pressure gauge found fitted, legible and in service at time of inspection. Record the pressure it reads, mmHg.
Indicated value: 64 mmHg
